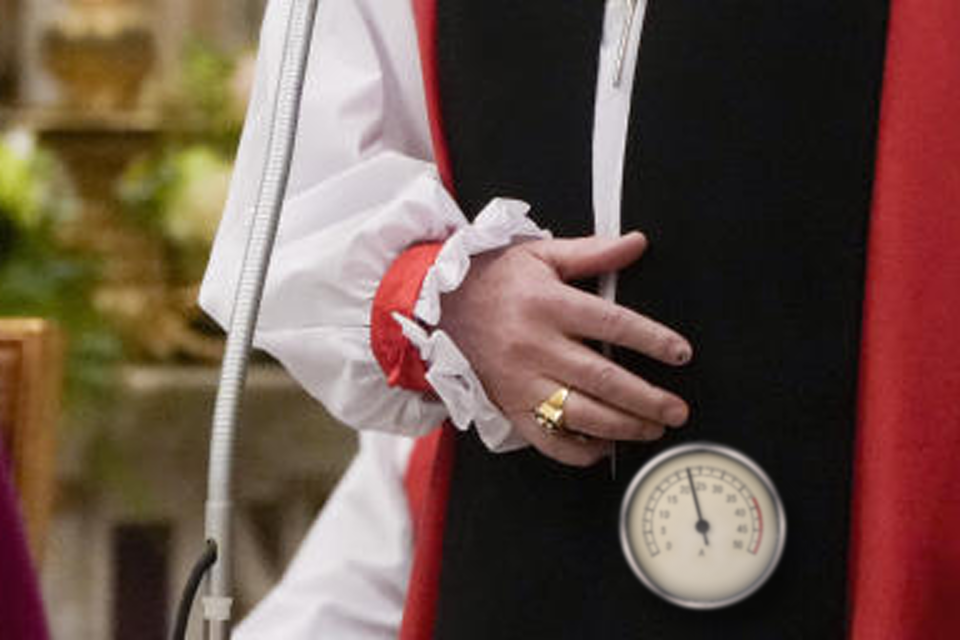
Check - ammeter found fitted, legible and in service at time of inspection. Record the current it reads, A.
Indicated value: 22.5 A
